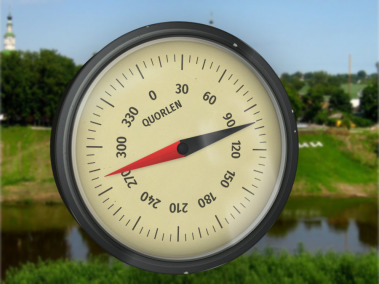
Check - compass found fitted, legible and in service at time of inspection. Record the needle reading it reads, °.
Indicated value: 280 °
